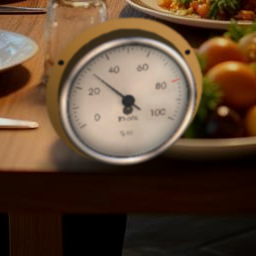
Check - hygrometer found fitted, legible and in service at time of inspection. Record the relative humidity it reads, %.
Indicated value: 30 %
